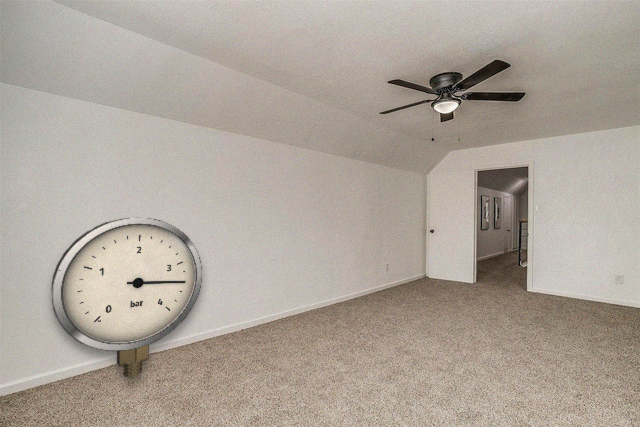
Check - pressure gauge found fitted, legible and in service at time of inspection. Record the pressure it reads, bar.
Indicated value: 3.4 bar
